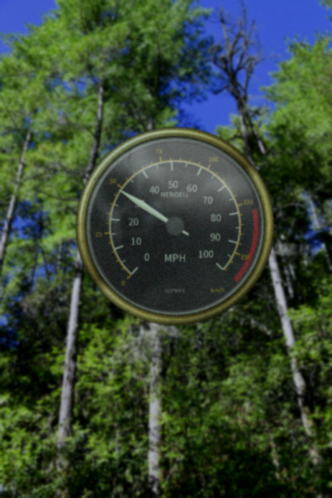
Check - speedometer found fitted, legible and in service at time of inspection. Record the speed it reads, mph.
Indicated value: 30 mph
